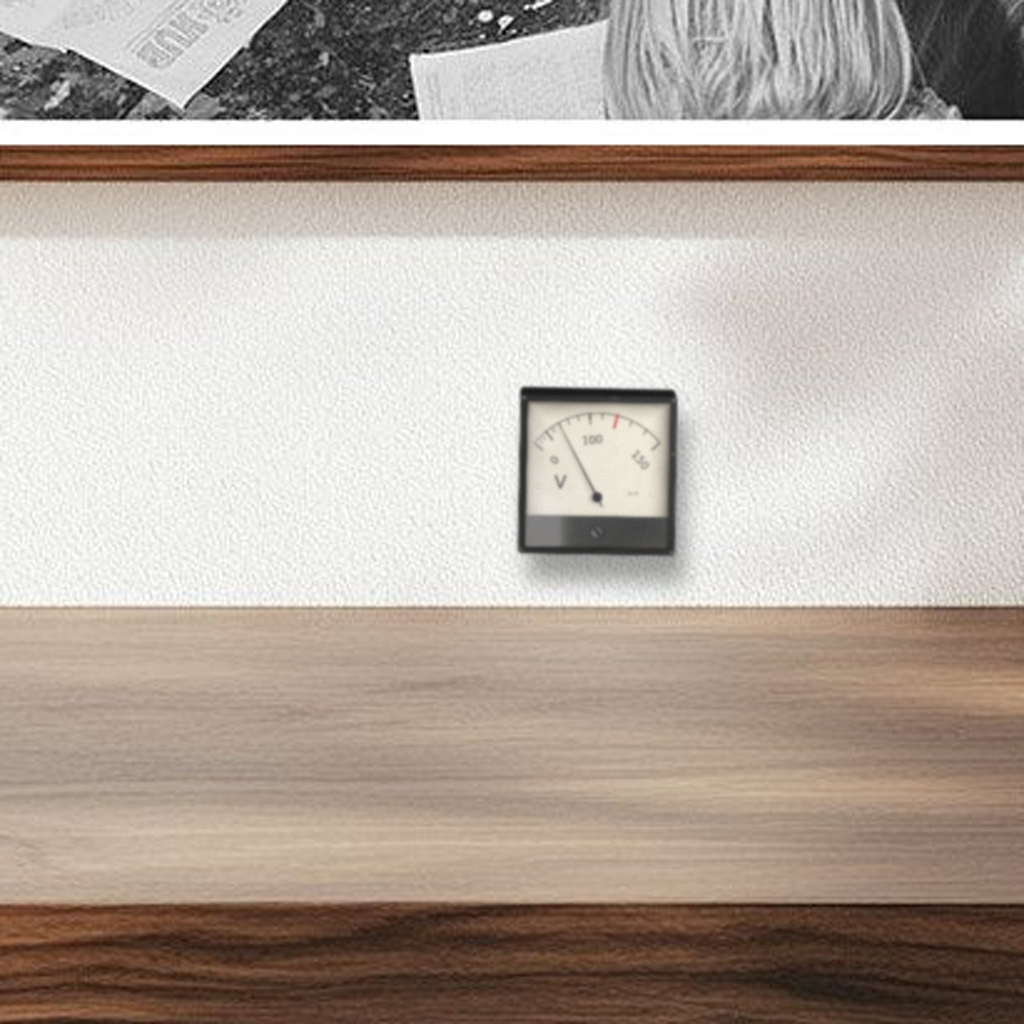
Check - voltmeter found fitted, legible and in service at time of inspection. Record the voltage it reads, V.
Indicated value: 70 V
